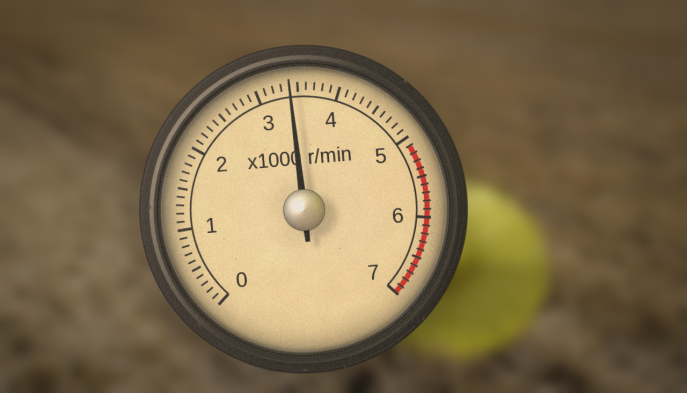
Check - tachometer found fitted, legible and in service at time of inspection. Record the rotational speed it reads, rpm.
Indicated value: 3400 rpm
